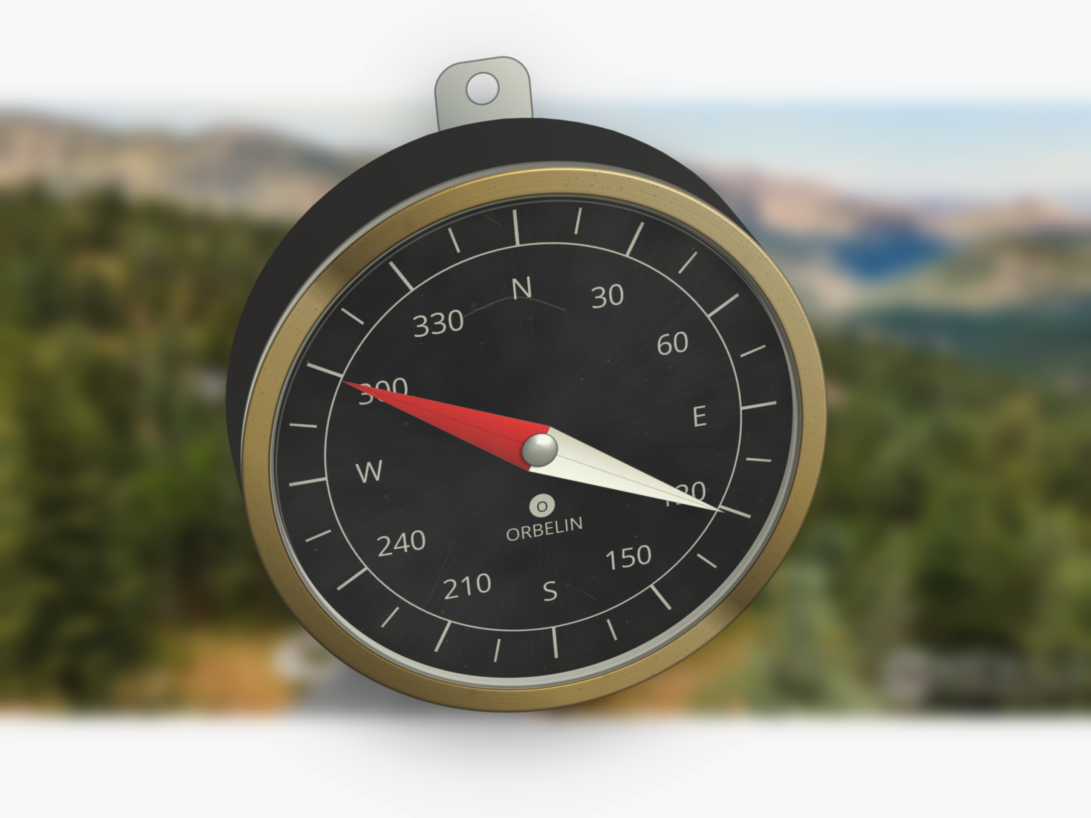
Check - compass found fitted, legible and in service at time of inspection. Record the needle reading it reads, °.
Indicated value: 300 °
